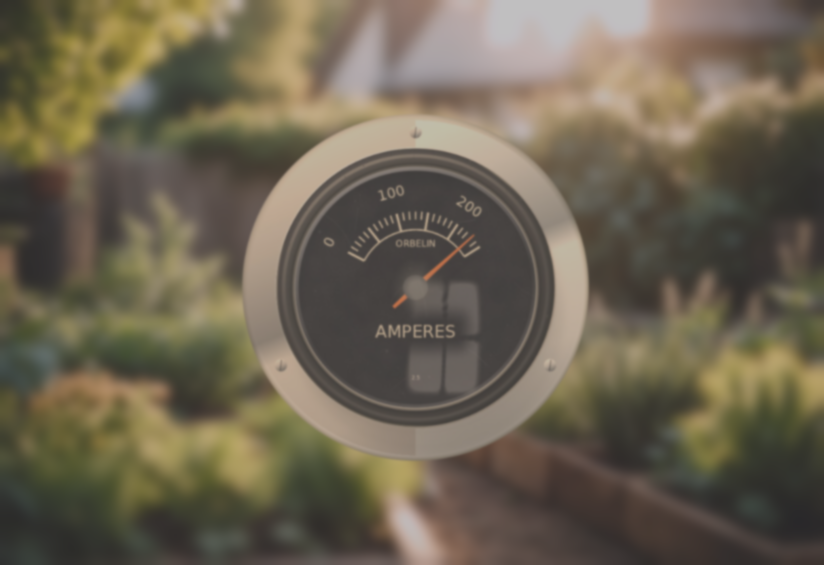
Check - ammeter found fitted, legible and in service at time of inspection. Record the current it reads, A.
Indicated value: 230 A
